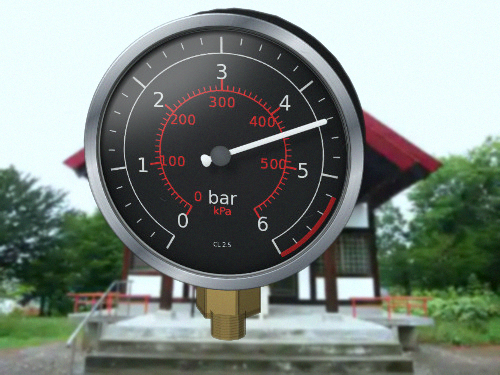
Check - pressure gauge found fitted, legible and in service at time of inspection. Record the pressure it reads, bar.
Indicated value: 4.4 bar
